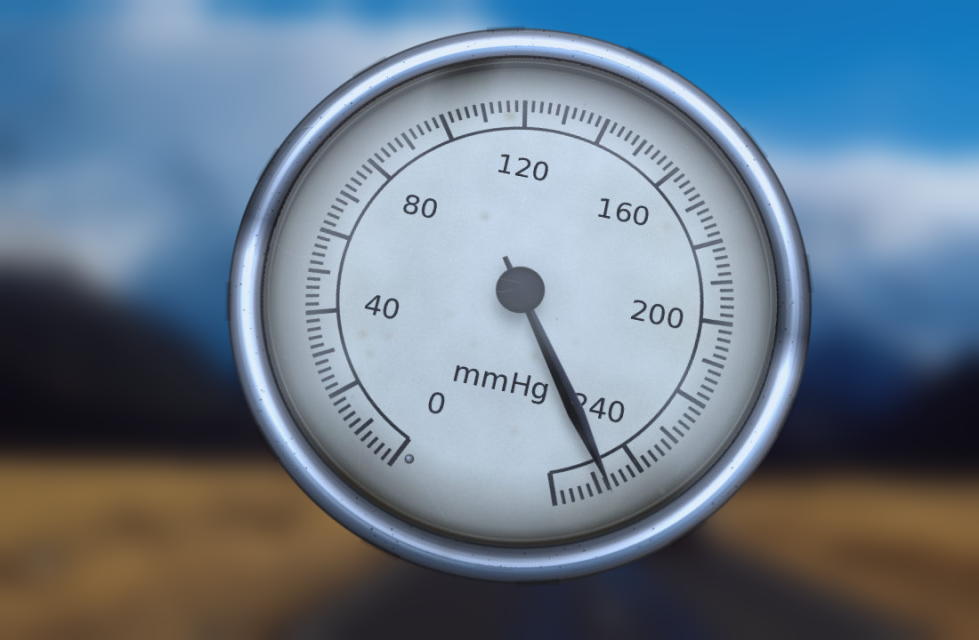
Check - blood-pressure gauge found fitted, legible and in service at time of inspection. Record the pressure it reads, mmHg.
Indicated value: 248 mmHg
